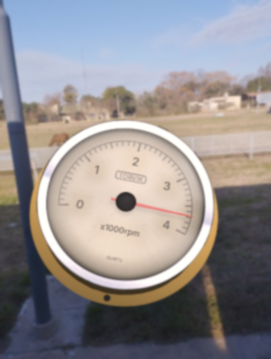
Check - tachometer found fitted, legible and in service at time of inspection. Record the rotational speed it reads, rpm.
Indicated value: 3700 rpm
